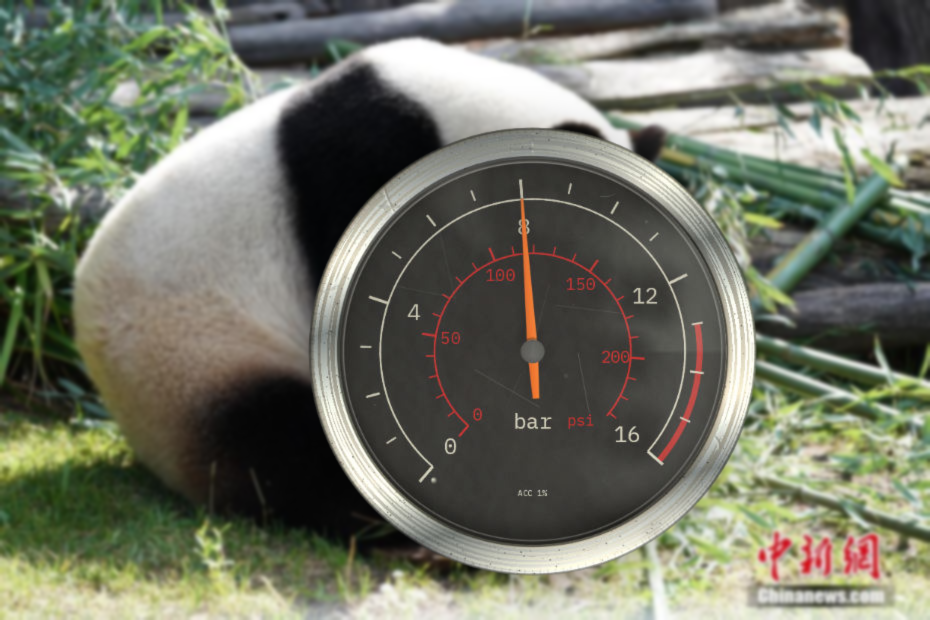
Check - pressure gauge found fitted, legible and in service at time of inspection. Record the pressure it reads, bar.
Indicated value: 8 bar
